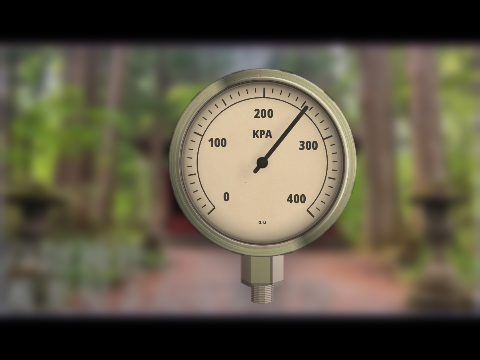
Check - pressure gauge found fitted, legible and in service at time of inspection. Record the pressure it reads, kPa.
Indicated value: 255 kPa
